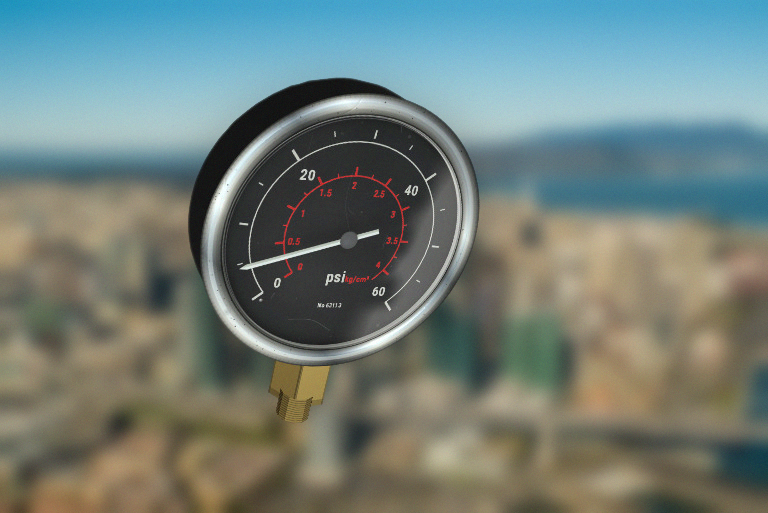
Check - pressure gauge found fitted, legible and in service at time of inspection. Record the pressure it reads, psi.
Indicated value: 5 psi
